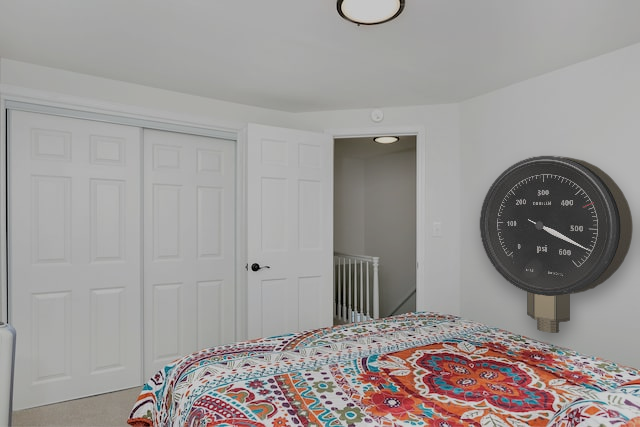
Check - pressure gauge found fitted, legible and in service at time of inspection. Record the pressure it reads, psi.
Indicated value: 550 psi
